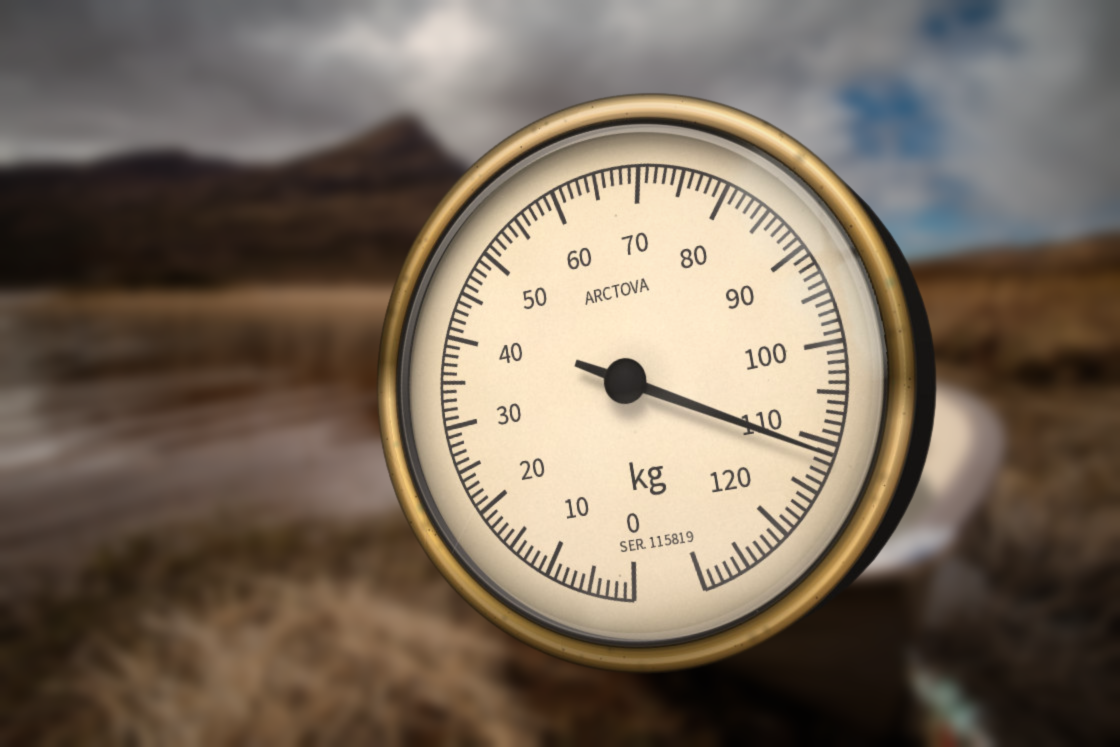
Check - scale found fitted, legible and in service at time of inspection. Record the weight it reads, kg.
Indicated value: 111 kg
